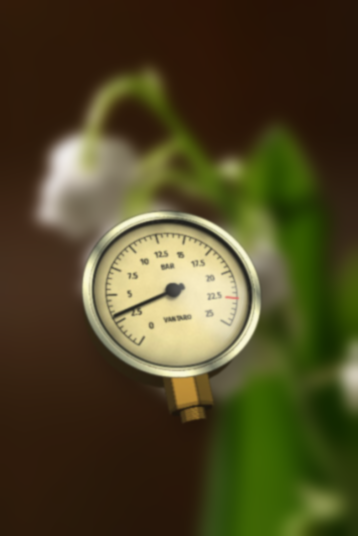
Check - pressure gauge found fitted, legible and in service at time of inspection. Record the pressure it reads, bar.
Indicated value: 3 bar
